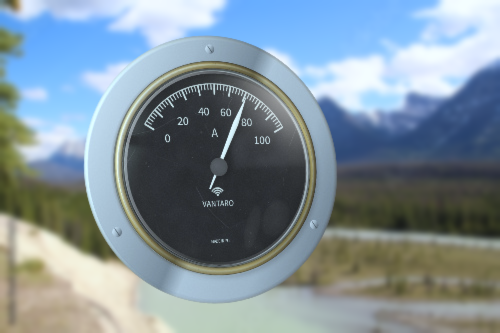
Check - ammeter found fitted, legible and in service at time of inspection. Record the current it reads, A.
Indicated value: 70 A
